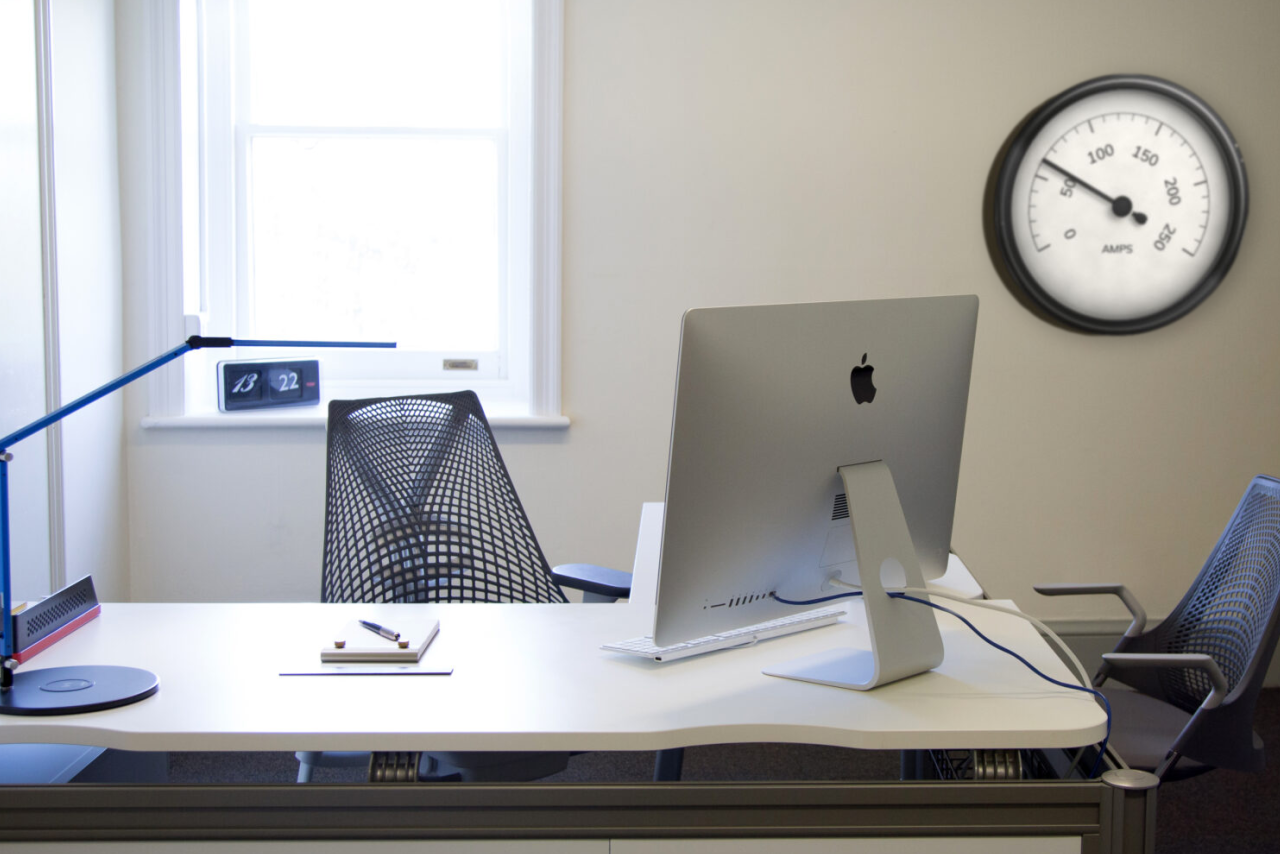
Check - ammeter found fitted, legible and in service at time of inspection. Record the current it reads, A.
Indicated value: 60 A
